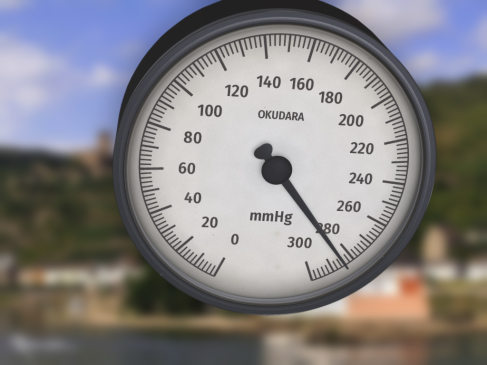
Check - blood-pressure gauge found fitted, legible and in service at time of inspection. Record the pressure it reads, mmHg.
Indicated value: 284 mmHg
